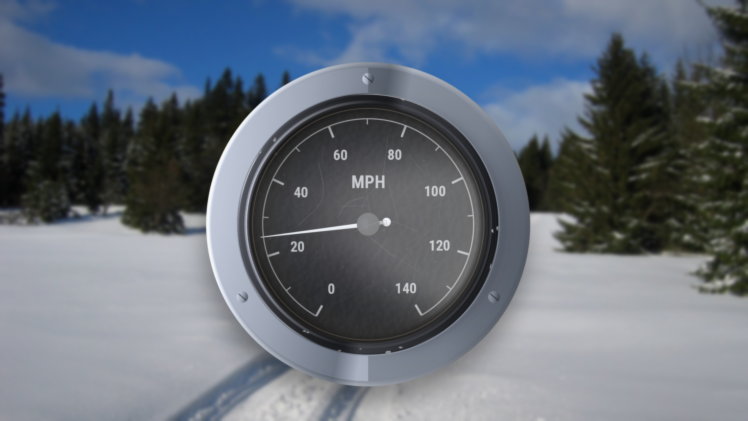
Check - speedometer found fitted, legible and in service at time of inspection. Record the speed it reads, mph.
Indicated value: 25 mph
